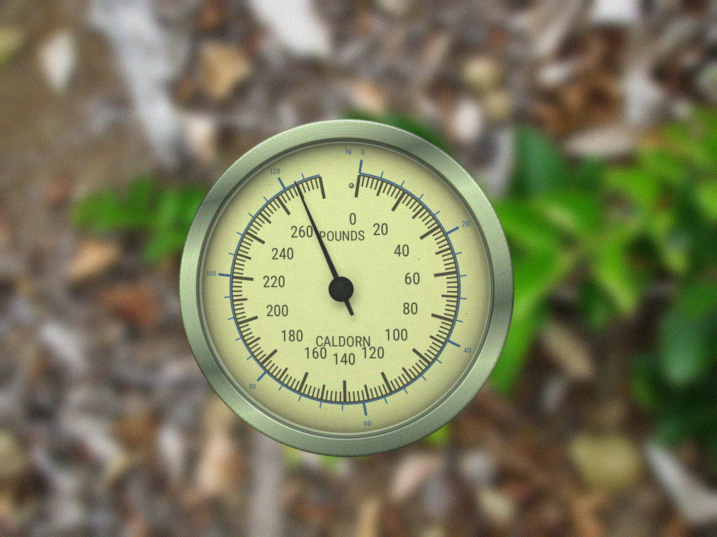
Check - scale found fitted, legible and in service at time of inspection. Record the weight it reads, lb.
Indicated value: 270 lb
